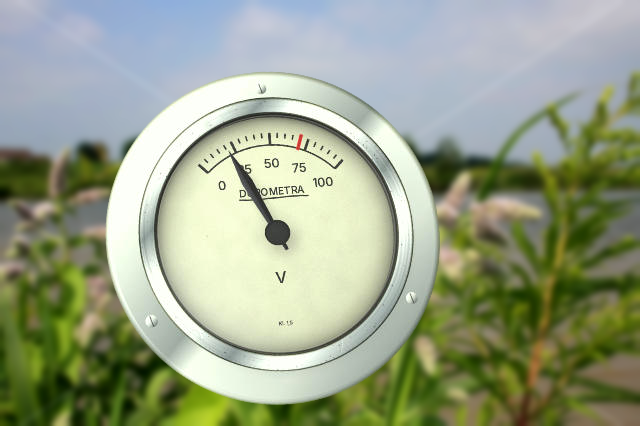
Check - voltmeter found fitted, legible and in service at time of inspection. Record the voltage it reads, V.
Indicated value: 20 V
